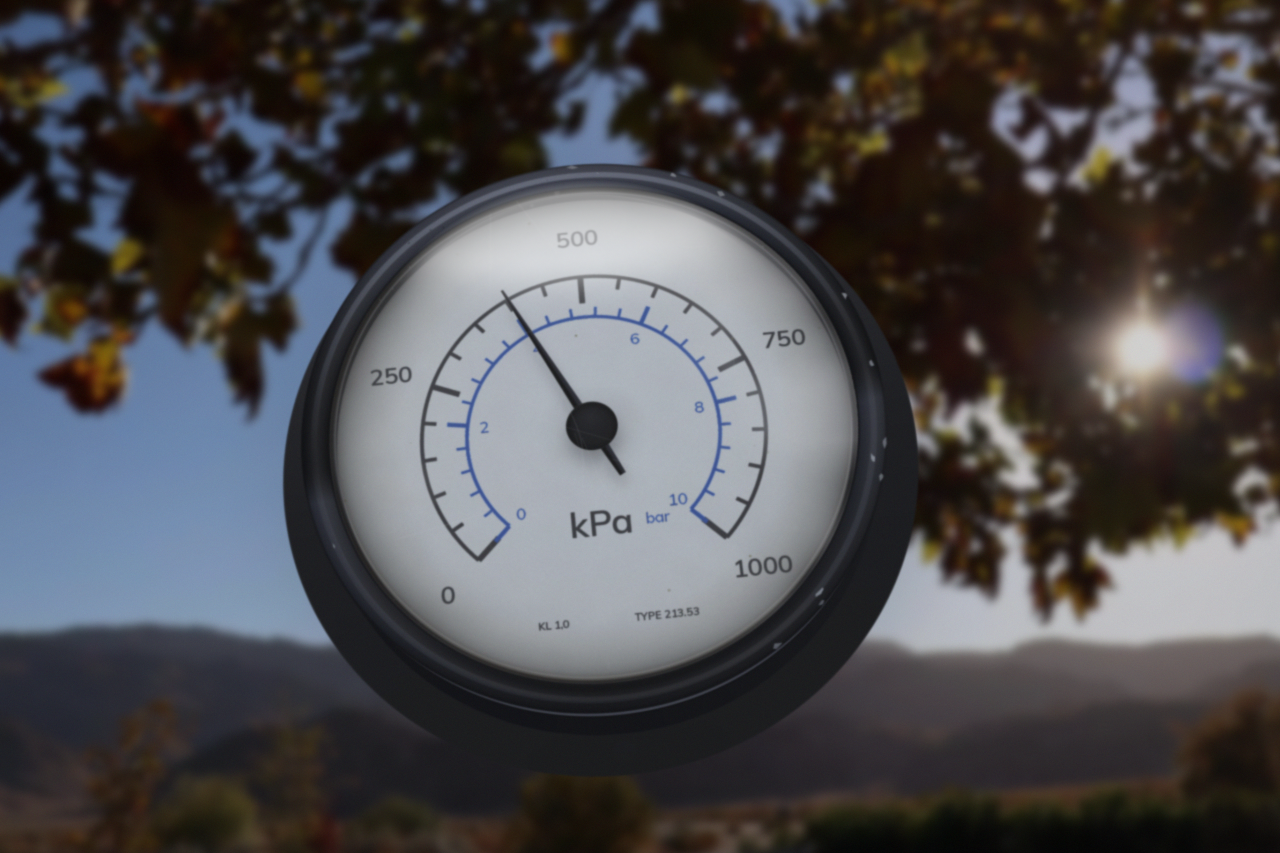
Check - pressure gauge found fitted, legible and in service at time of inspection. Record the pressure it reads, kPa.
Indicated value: 400 kPa
